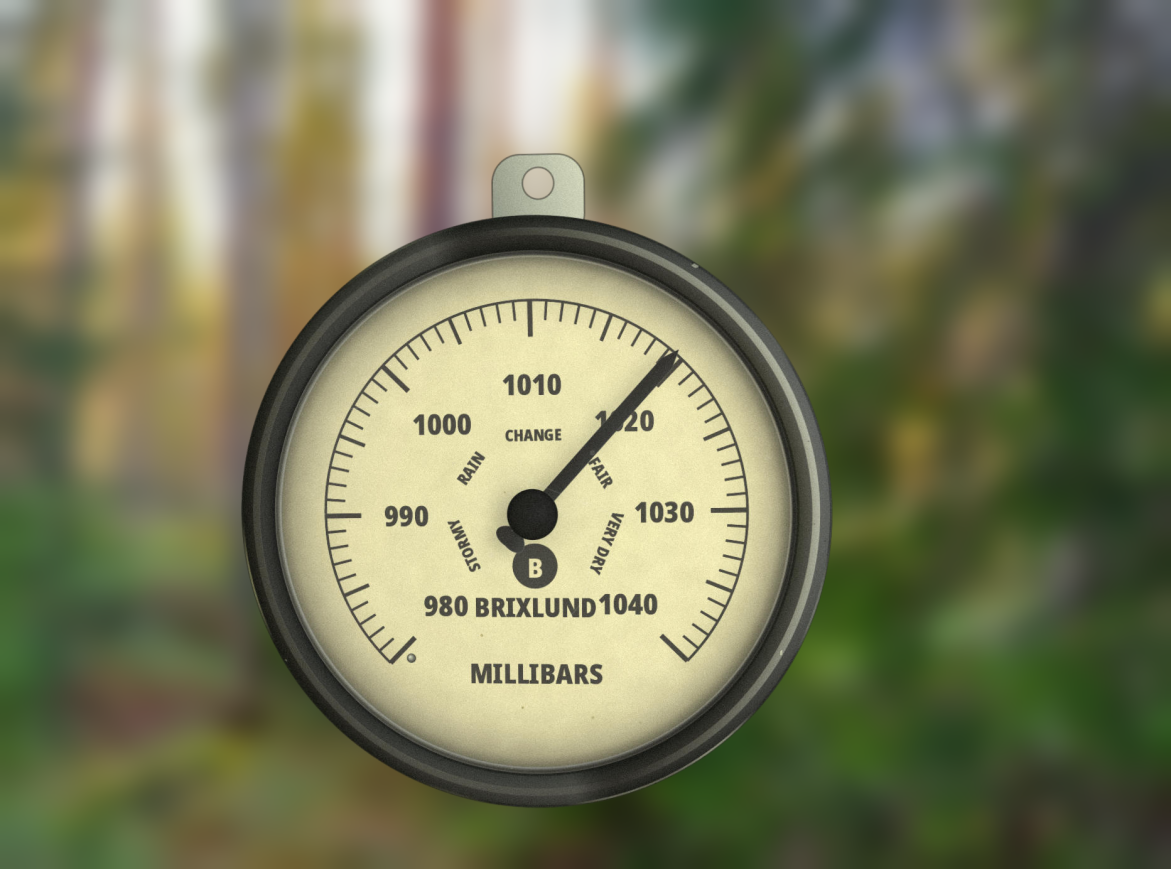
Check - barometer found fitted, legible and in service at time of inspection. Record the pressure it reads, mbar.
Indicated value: 1019.5 mbar
